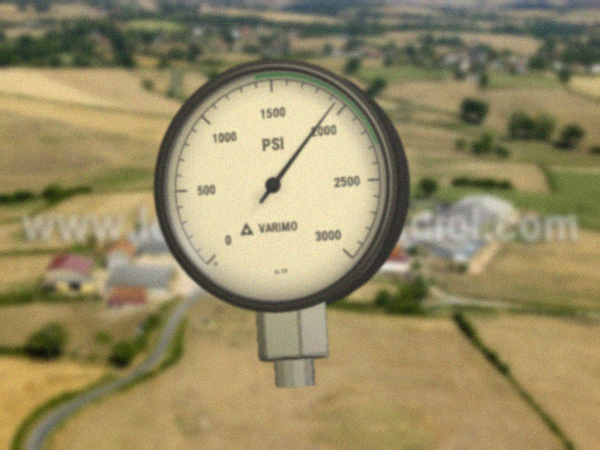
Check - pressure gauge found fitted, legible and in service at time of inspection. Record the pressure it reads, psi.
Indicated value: 1950 psi
